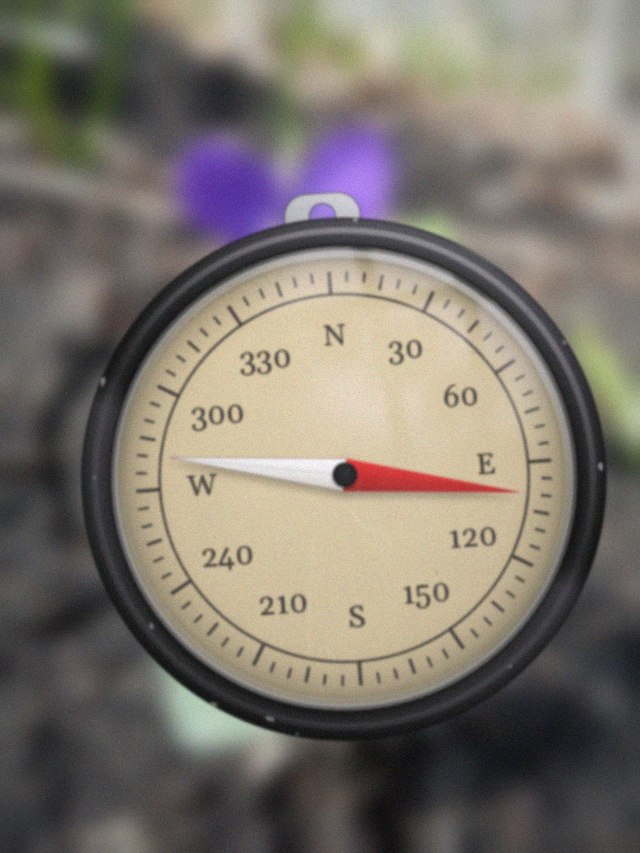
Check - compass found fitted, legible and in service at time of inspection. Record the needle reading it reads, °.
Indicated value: 100 °
